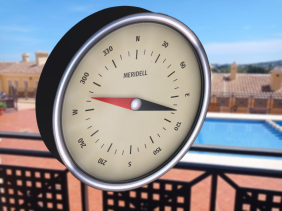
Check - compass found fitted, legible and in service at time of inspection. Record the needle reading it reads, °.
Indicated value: 285 °
